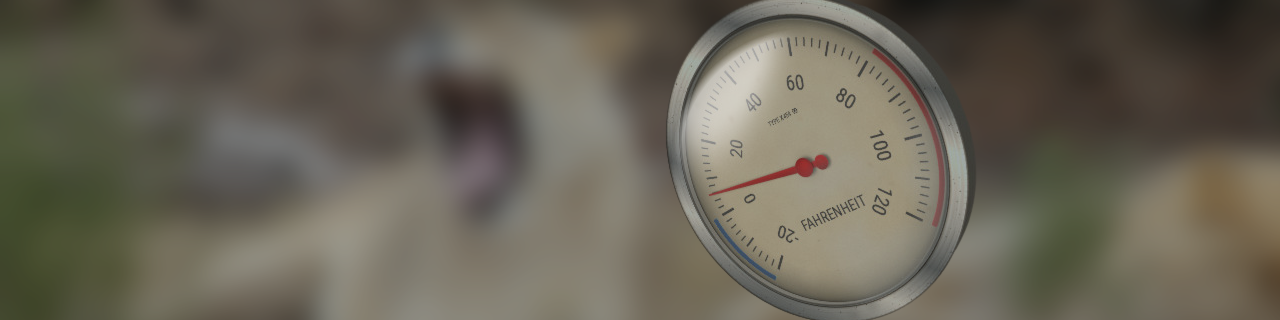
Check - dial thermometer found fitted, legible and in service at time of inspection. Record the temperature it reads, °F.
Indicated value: 6 °F
